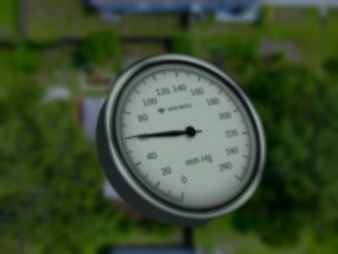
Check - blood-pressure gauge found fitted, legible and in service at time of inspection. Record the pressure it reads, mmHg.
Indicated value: 60 mmHg
